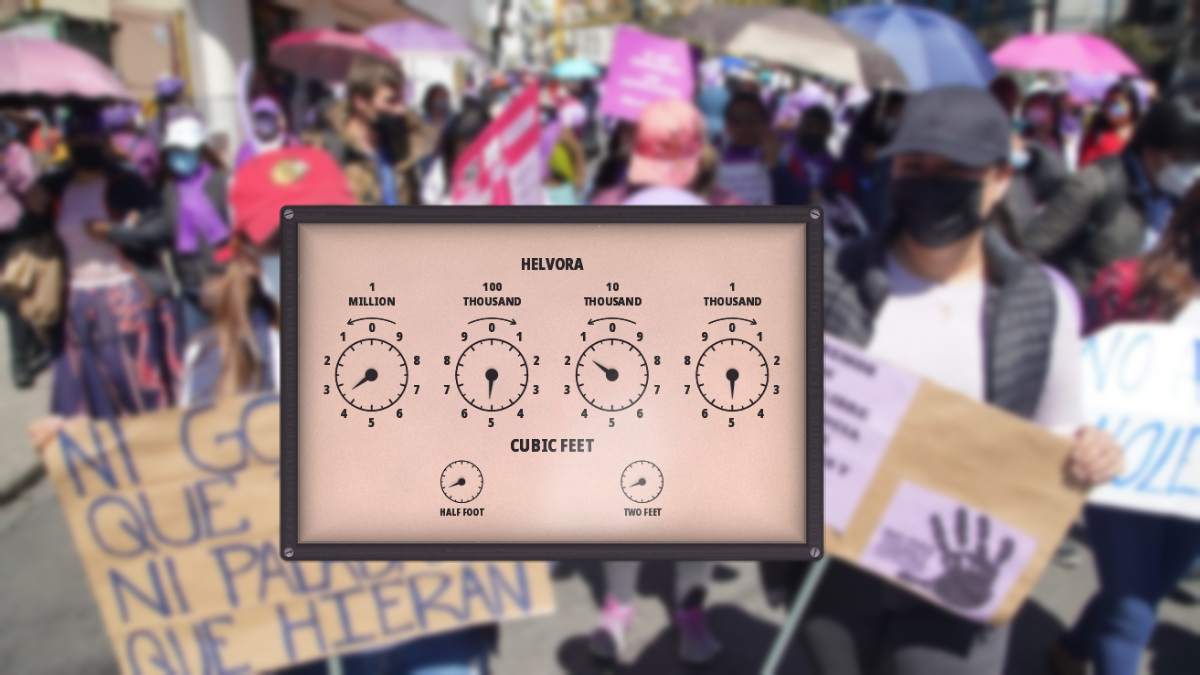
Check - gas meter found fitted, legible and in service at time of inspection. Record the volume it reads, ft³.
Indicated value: 351500 ft³
